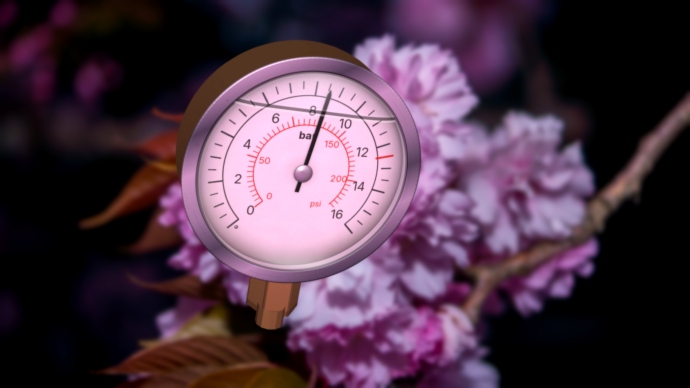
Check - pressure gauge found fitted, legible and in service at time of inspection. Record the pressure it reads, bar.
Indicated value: 8.5 bar
